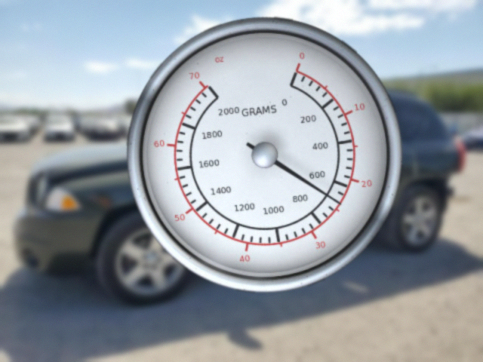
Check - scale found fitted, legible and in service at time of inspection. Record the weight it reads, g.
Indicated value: 680 g
